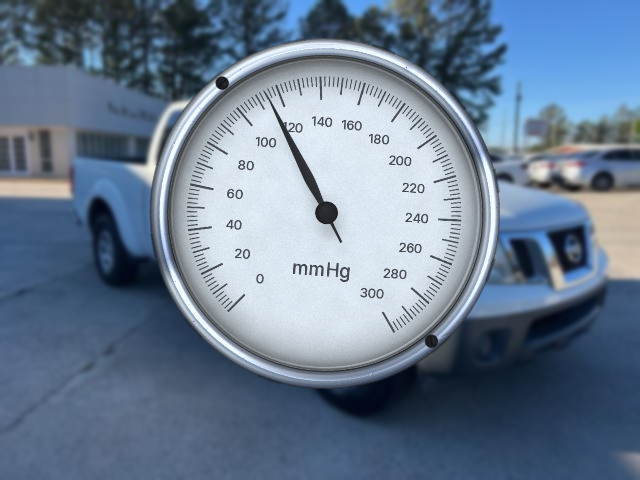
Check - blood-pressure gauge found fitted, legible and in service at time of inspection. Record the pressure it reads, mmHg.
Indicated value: 114 mmHg
